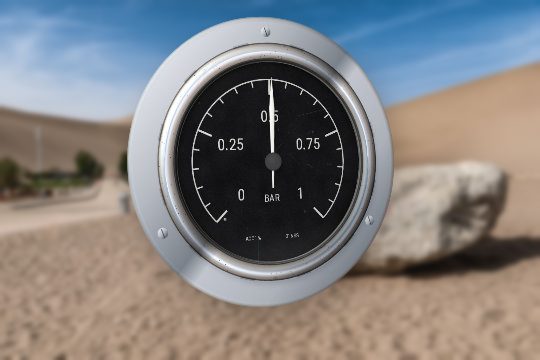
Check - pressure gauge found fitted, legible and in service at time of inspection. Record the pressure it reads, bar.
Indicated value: 0.5 bar
